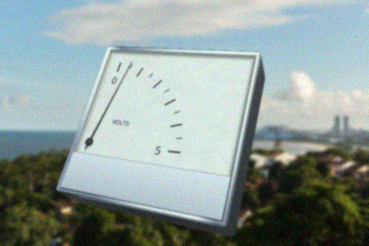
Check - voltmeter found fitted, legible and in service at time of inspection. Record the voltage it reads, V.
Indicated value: 0.5 V
